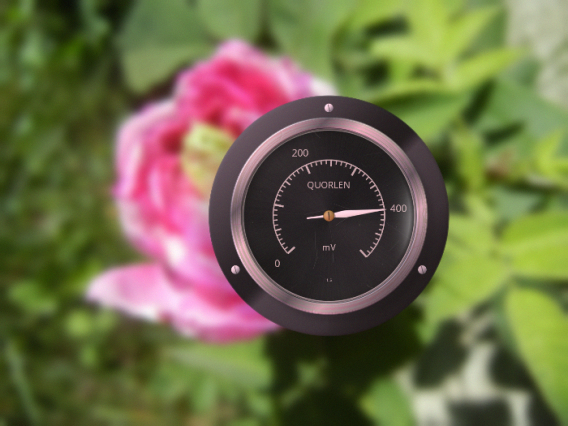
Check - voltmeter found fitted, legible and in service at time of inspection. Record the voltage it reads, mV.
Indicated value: 400 mV
